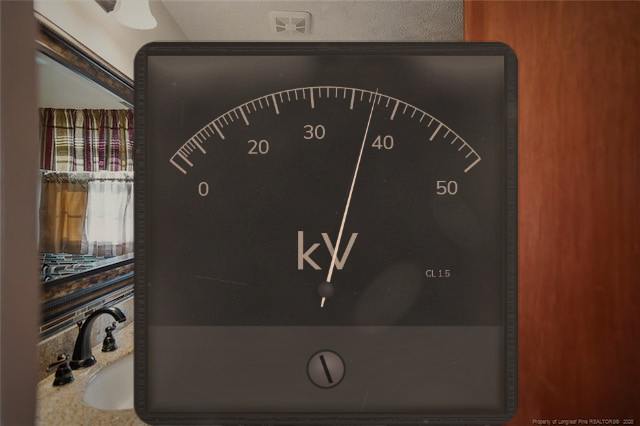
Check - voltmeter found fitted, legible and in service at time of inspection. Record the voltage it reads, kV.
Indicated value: 37.5 kV
